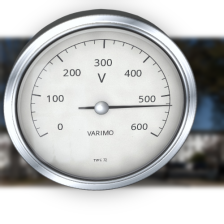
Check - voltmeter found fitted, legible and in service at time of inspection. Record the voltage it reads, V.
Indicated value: 520 V
